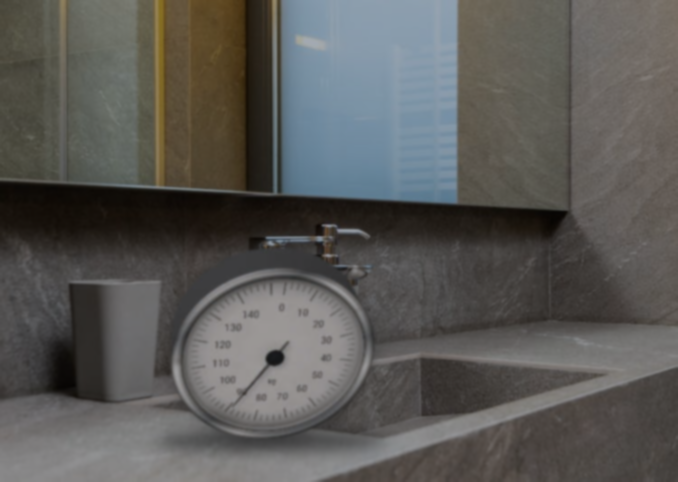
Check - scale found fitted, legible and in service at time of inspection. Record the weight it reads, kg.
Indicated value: 90 kg
